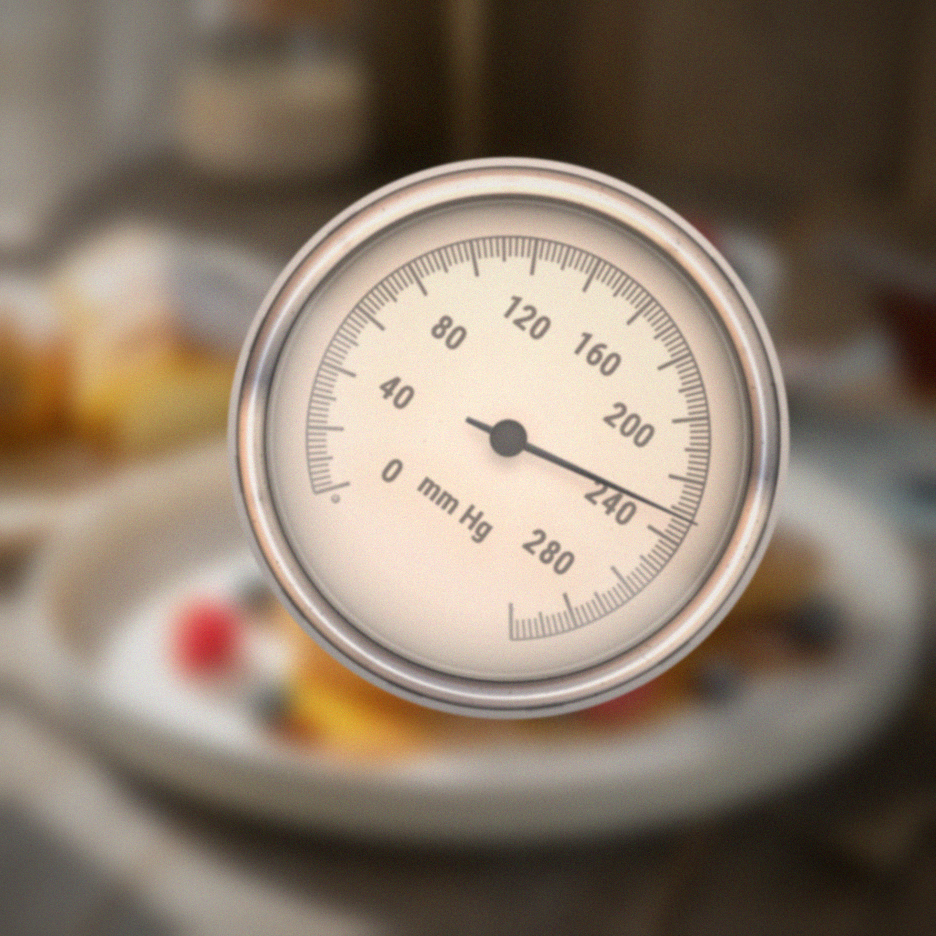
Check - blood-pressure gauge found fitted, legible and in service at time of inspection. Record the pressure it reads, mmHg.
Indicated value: 232 mmHg
